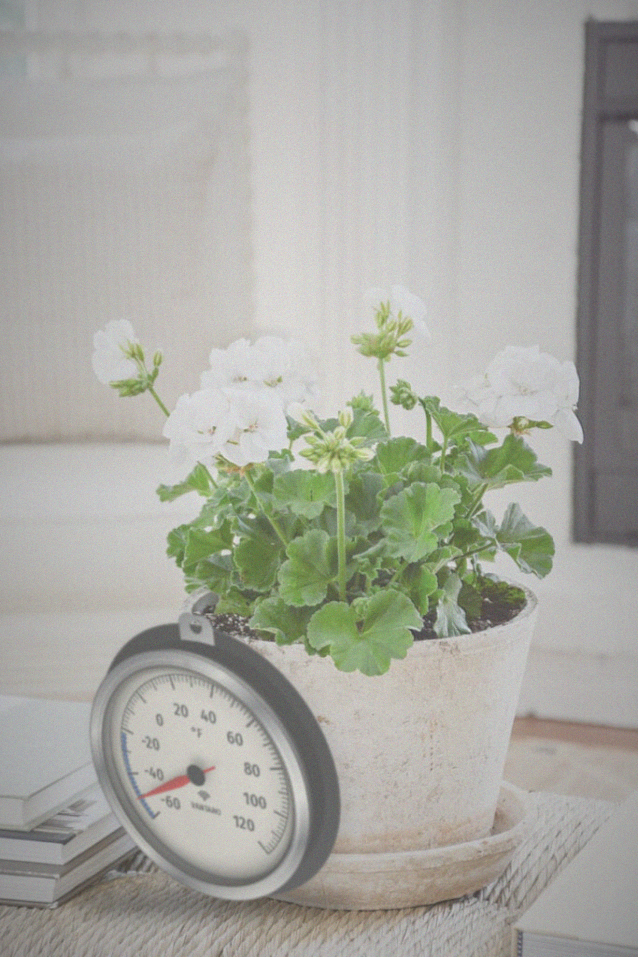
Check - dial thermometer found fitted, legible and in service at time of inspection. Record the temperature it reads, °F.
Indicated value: -50 °F
